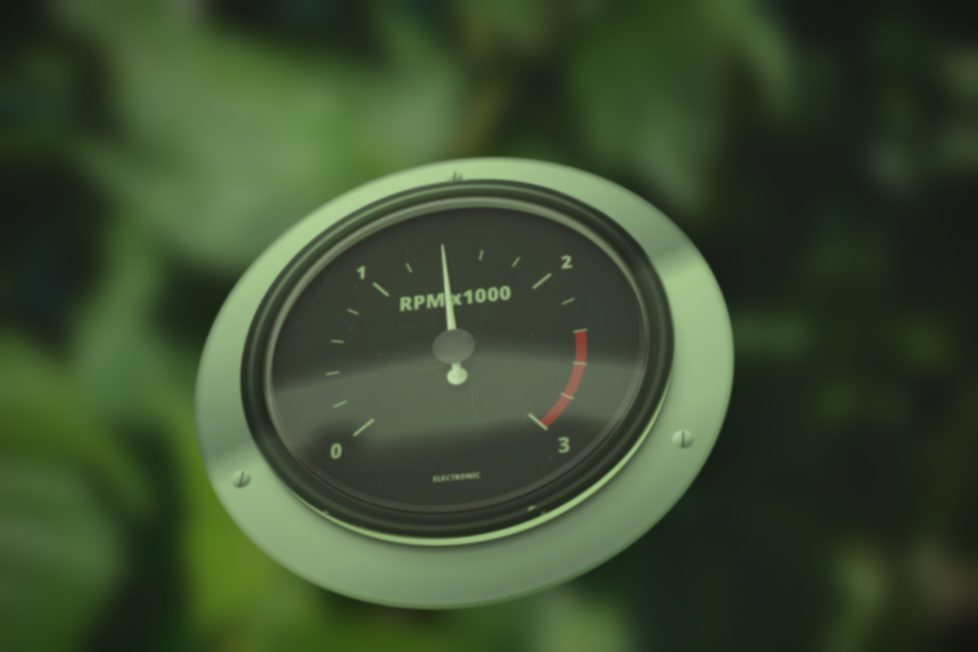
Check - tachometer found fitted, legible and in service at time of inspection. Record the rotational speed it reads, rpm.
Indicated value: 1400 rpm
